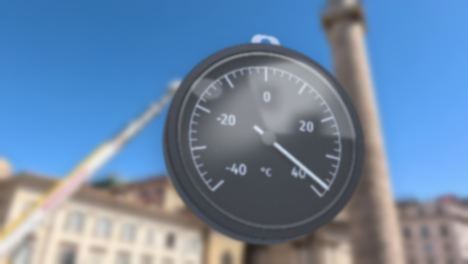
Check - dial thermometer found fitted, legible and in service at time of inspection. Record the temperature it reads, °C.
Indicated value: 38 °C
